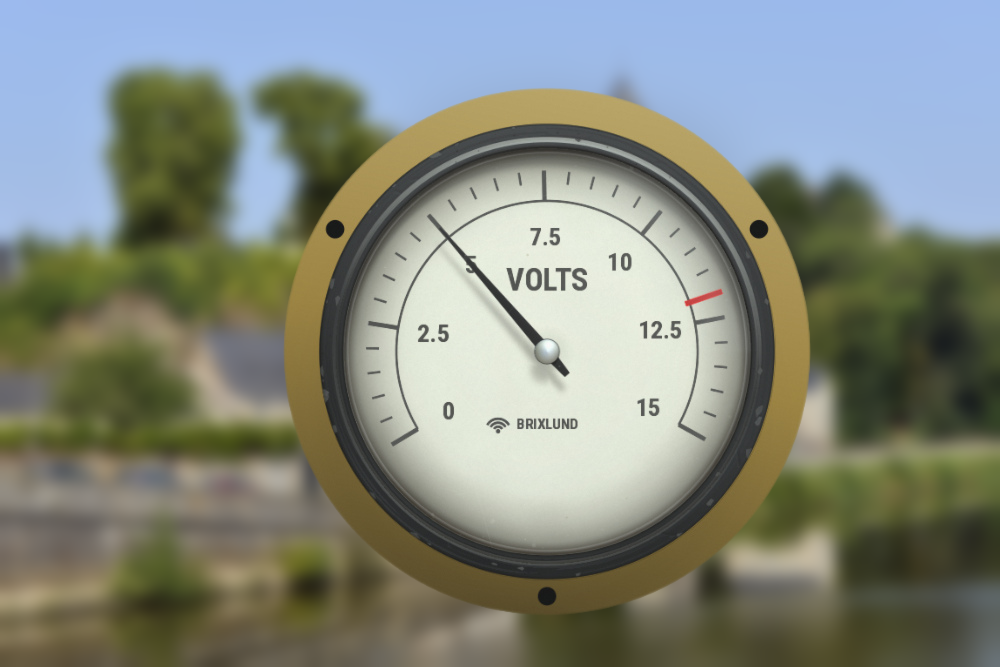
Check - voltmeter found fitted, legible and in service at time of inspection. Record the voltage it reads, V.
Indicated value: 5 V
